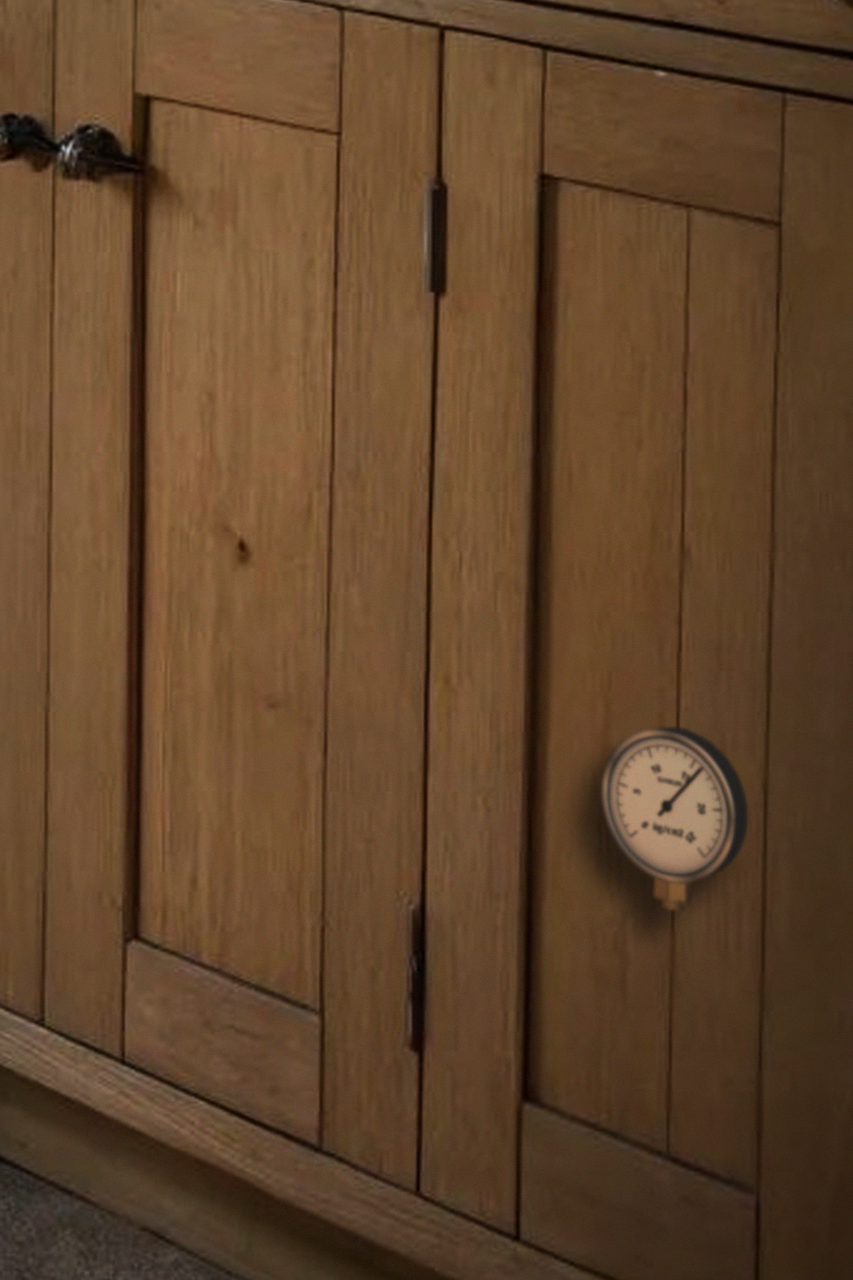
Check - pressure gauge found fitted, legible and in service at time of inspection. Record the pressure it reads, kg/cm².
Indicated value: 16 kg/cm²
